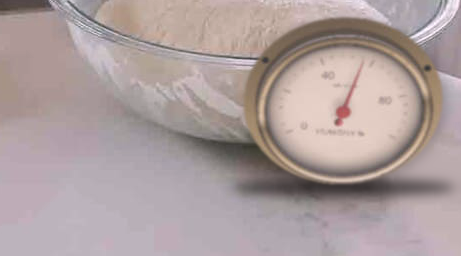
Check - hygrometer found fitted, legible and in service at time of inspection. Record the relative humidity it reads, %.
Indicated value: 56 %
